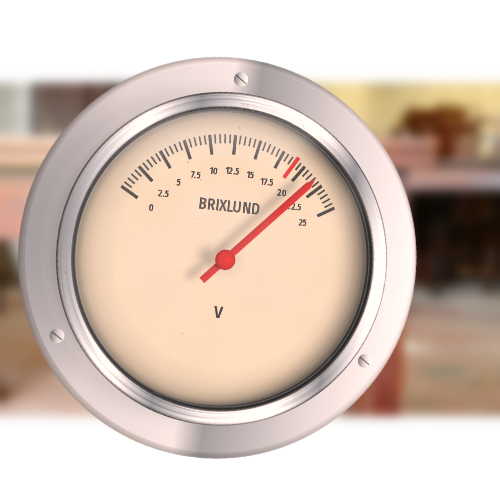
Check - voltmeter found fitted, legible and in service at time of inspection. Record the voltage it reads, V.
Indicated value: 21.5 V
